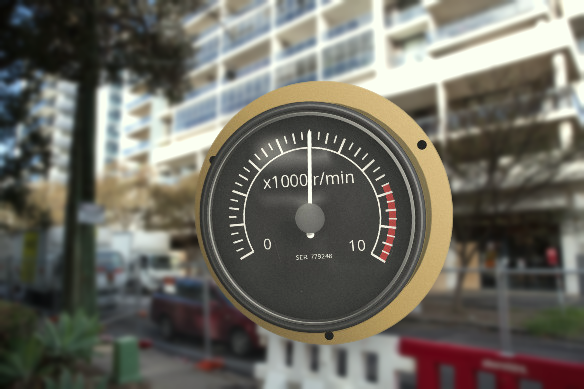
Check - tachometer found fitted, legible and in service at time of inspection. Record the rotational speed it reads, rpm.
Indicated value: 5000 rpm
